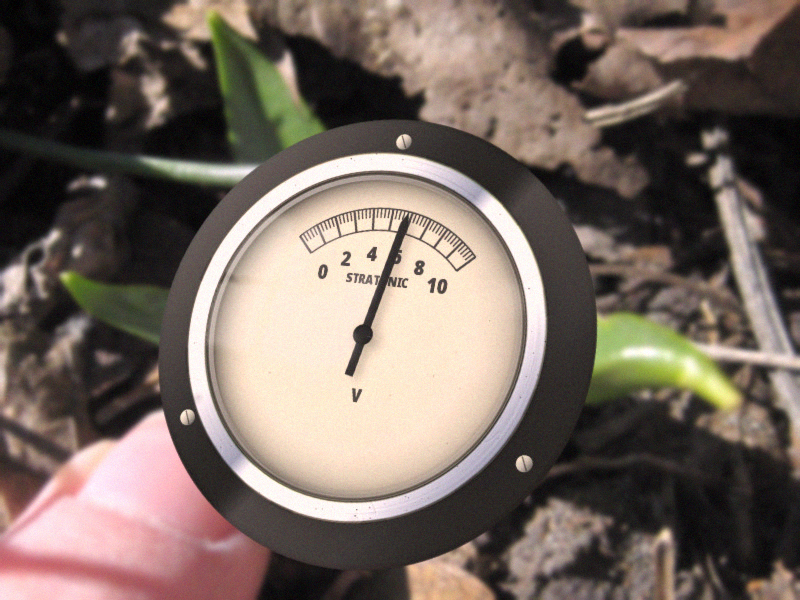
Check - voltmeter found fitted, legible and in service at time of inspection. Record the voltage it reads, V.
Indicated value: 6 V
